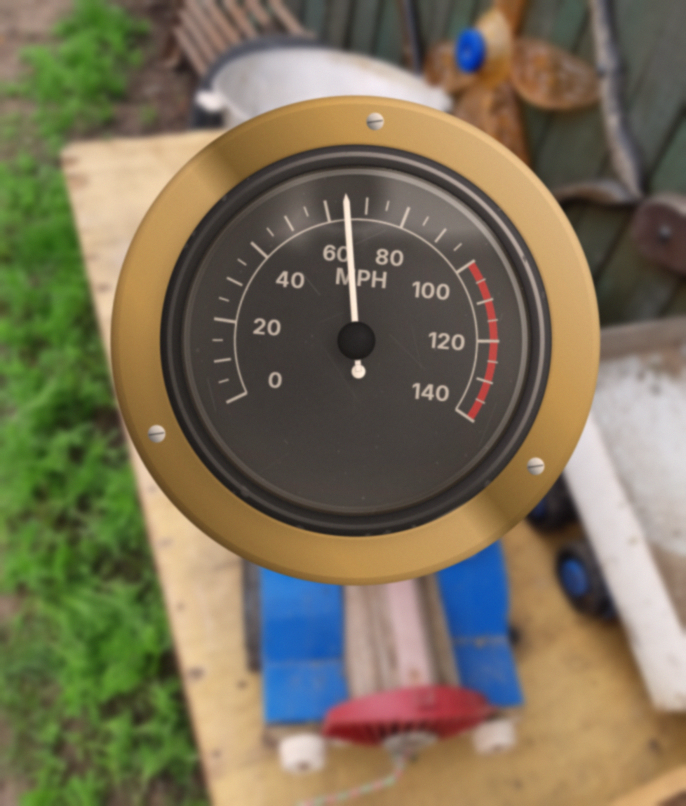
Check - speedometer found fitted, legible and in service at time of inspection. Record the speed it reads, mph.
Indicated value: 65 mph
